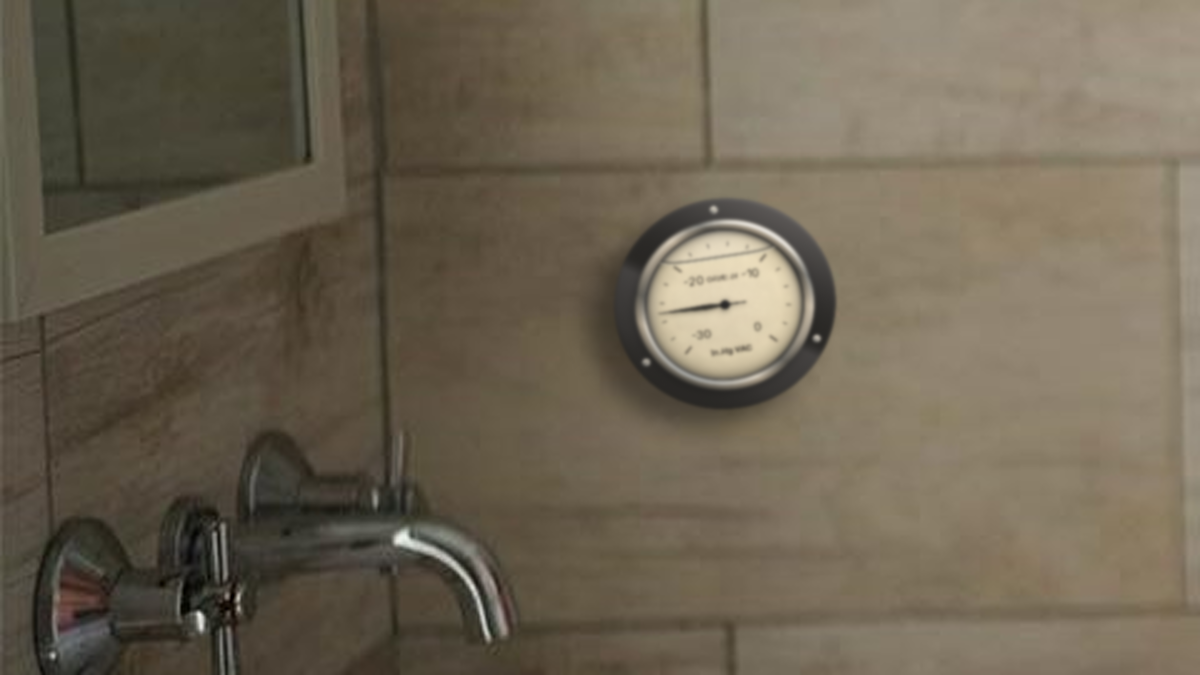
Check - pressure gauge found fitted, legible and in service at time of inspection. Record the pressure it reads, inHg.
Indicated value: -25 inHg
